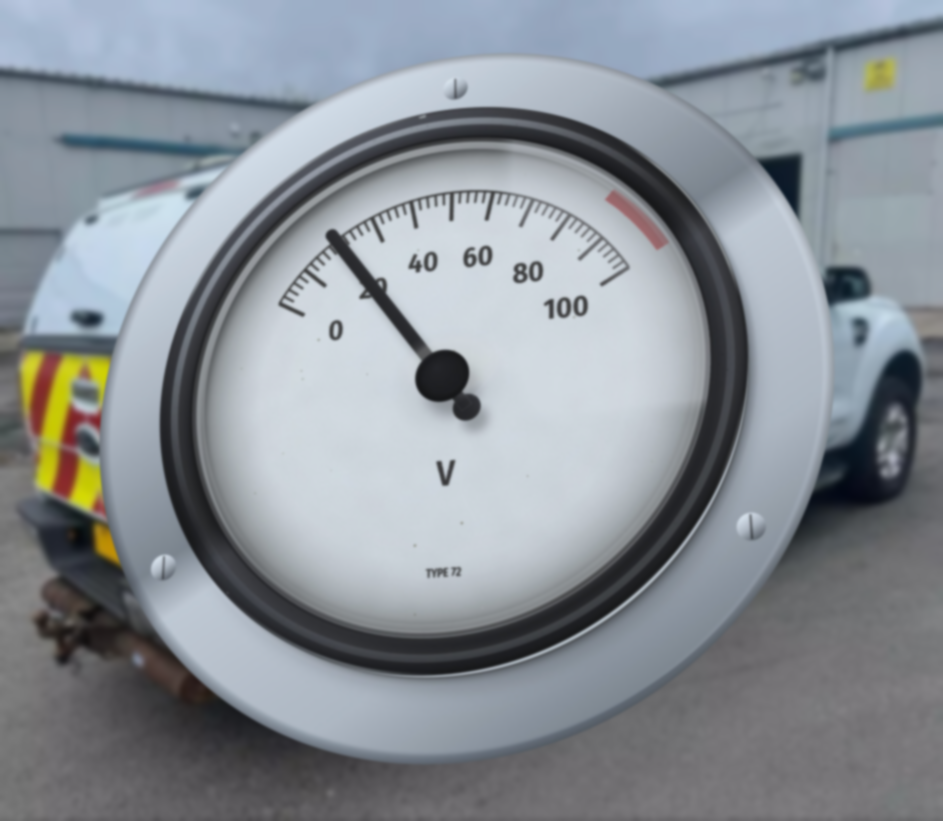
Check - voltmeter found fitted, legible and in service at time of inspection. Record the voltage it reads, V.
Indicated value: 20 V
